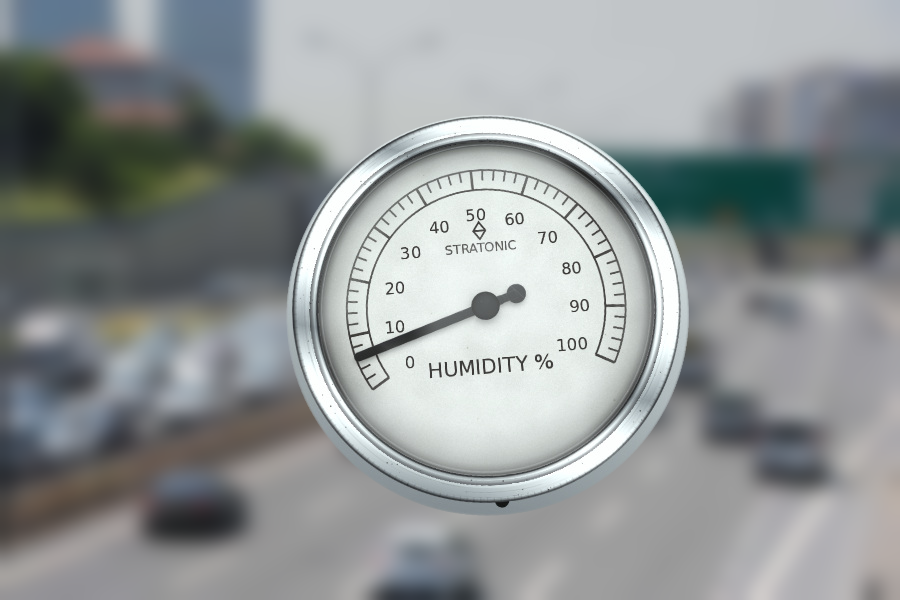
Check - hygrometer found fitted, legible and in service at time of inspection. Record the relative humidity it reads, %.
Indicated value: 6 %
